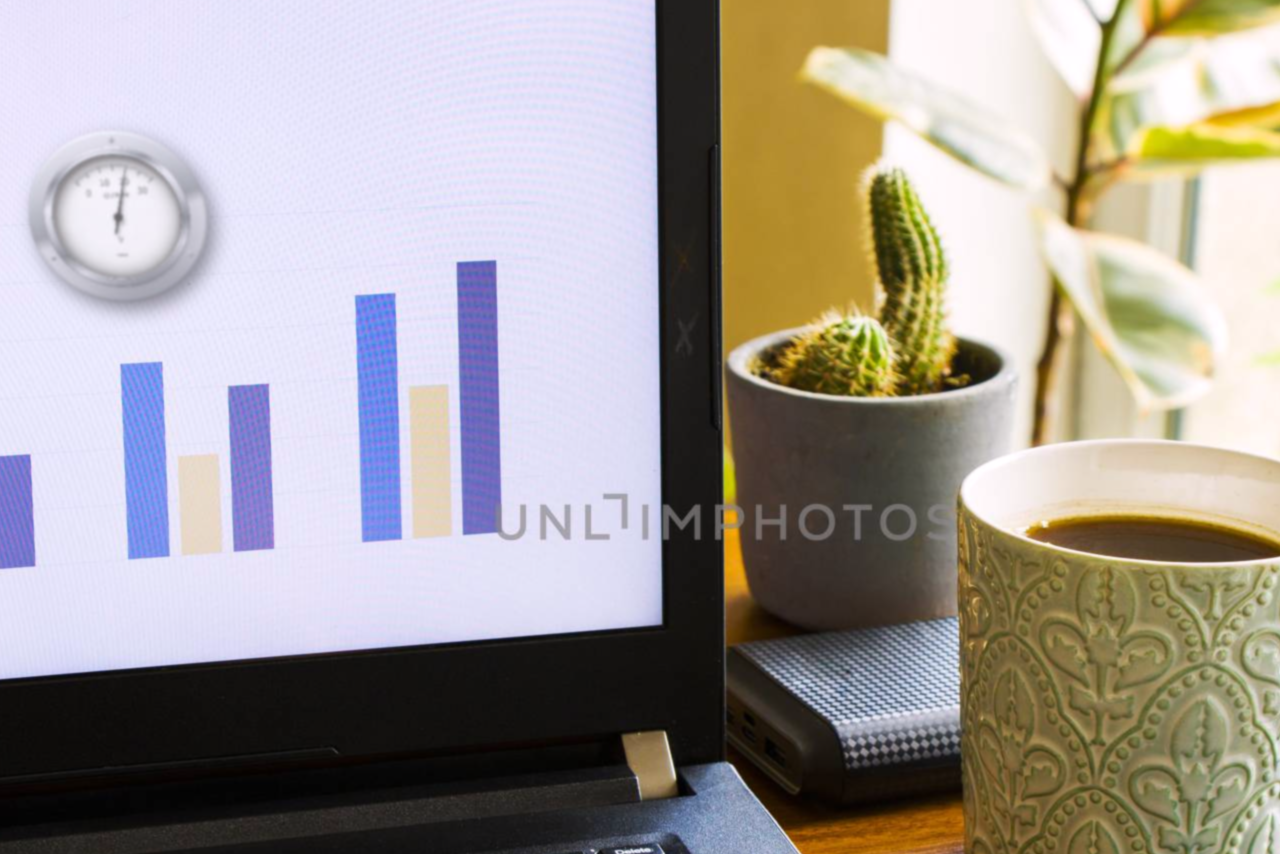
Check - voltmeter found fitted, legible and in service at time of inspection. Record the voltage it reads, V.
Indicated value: 20 V
